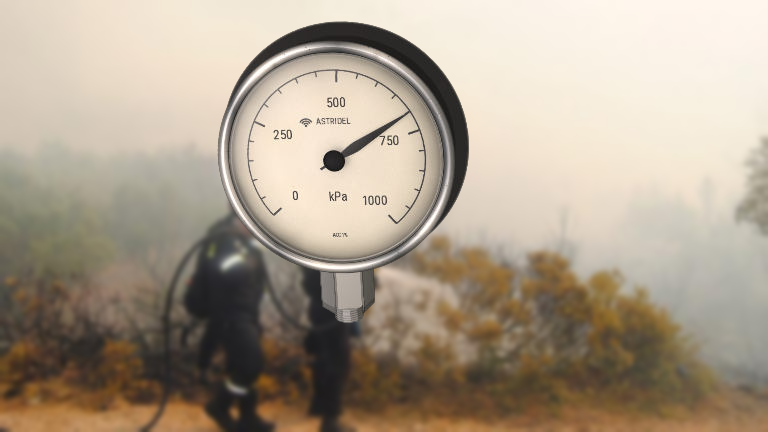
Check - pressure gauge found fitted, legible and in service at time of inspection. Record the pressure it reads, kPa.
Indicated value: 700 kPa
